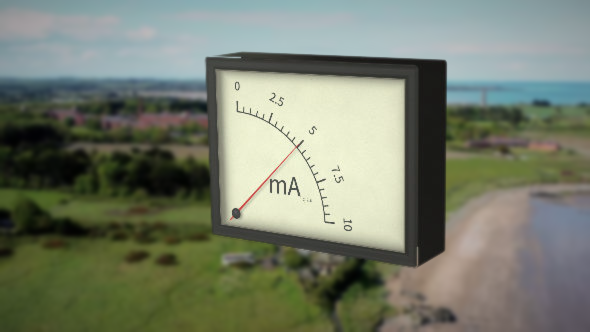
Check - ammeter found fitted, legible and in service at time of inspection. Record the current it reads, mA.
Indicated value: 5 mA
